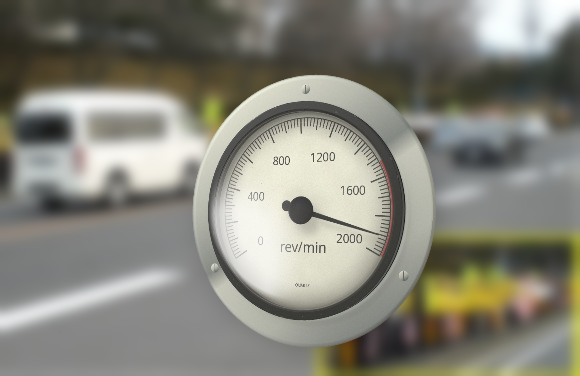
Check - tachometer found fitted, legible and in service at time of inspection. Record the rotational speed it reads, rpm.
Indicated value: 1900 rpm
